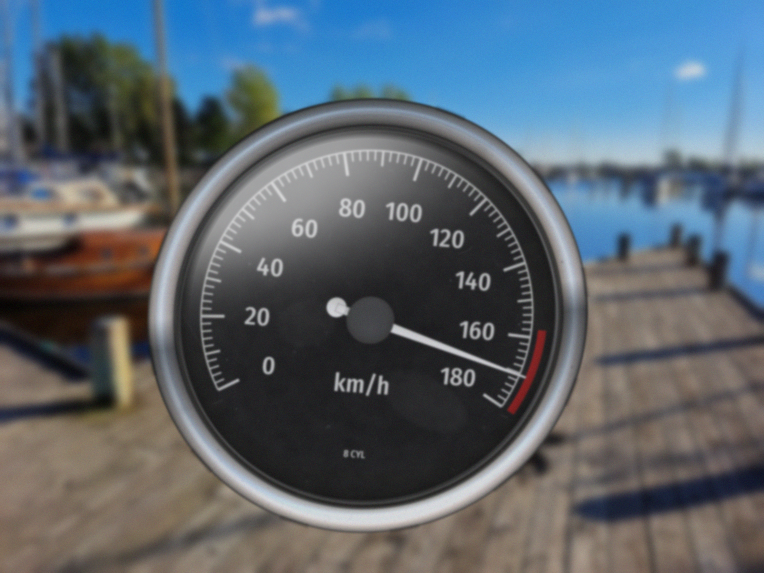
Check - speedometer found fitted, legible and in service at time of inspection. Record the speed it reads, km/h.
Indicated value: 170 km/h
